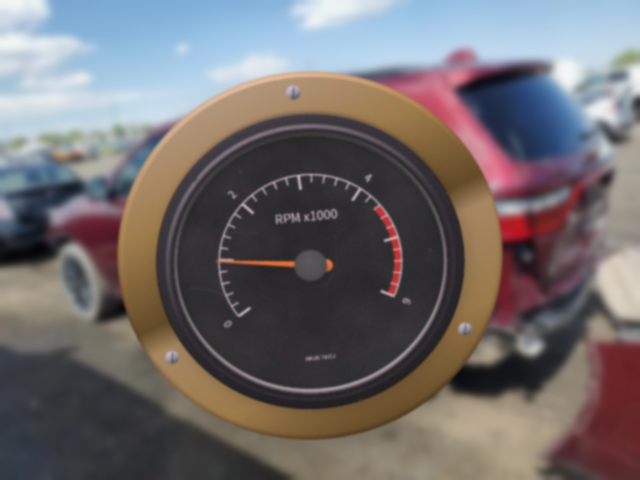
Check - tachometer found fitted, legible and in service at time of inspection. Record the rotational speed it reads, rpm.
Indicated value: 1000 rpm
